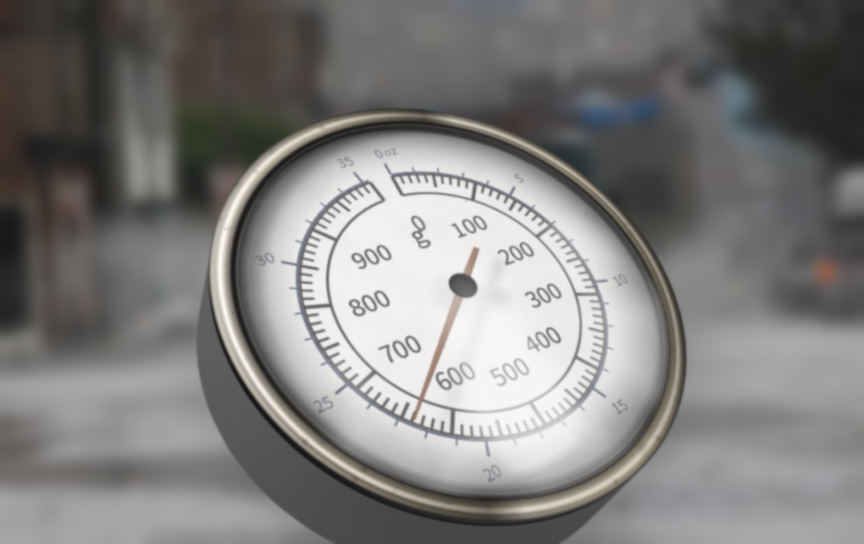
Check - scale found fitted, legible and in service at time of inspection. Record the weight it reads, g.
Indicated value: 640 g
